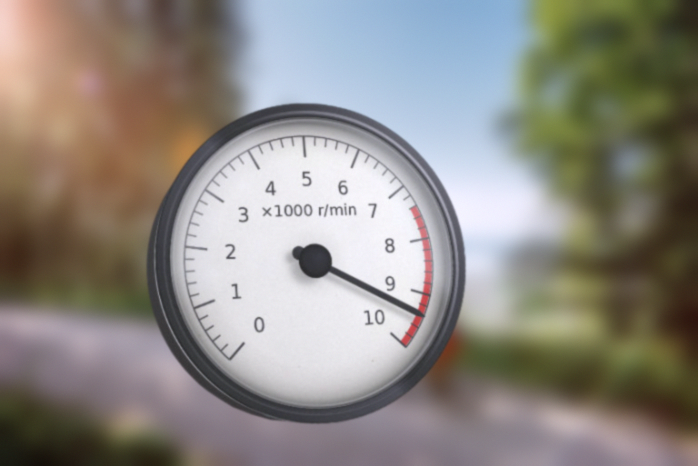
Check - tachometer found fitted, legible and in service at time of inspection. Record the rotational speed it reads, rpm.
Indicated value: 9400 rpm
